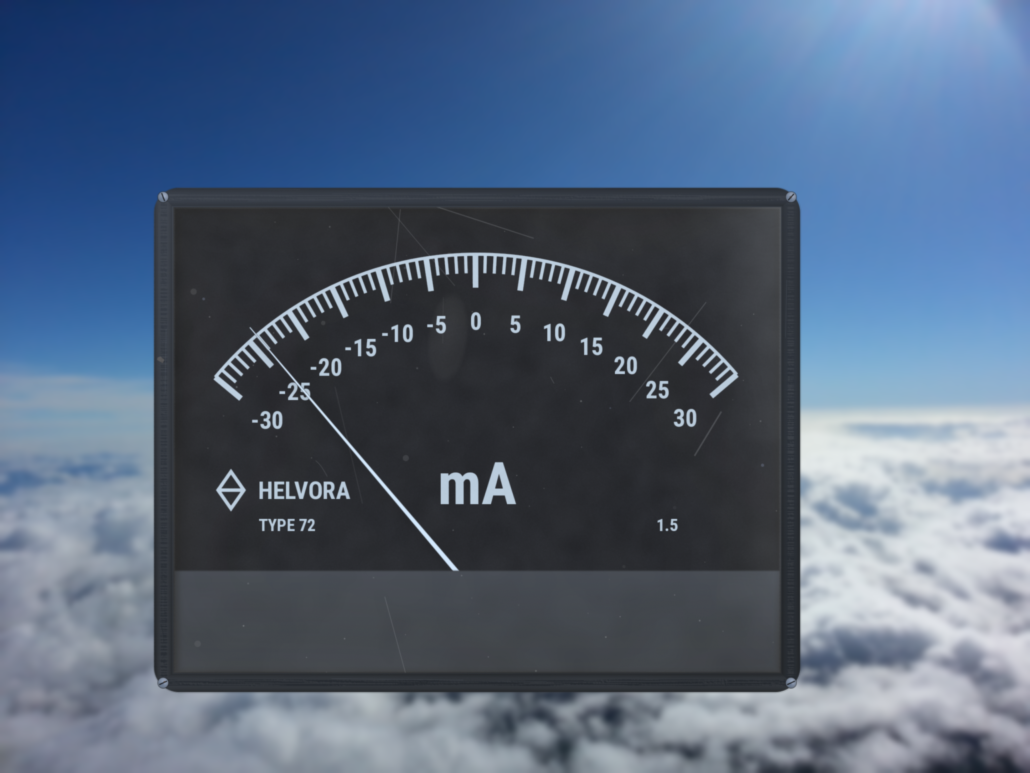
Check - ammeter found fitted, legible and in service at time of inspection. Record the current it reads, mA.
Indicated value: -24 mA
